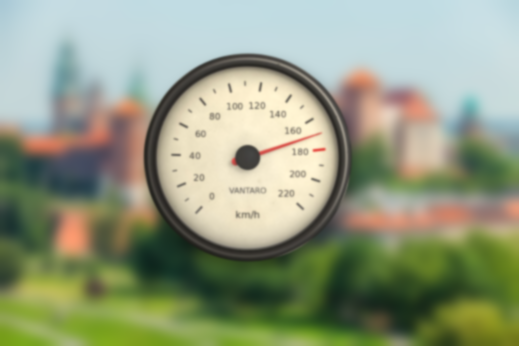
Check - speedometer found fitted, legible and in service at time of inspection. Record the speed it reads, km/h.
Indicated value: 170 km/h
